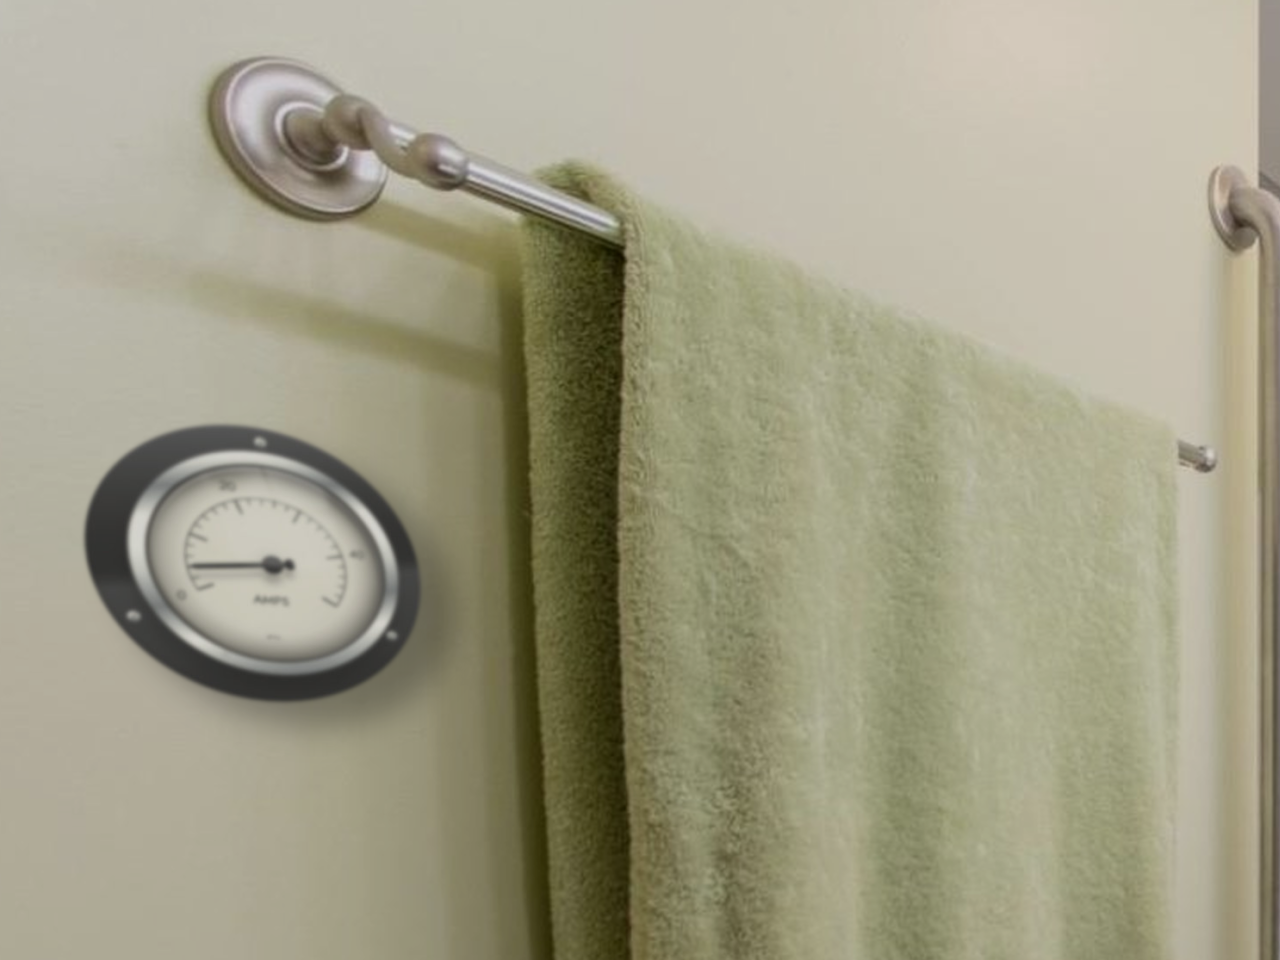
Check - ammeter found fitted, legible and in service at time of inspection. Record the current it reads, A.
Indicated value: 4 A
